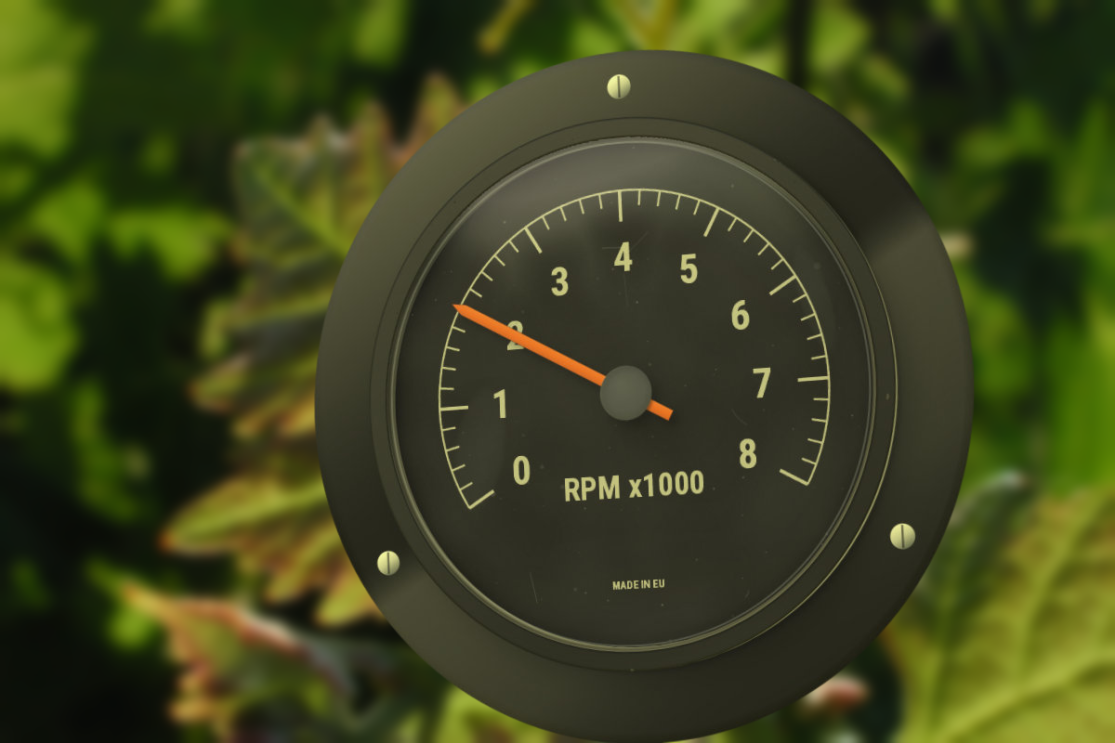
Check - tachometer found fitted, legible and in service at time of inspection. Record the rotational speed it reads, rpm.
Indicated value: 2000 rpm
